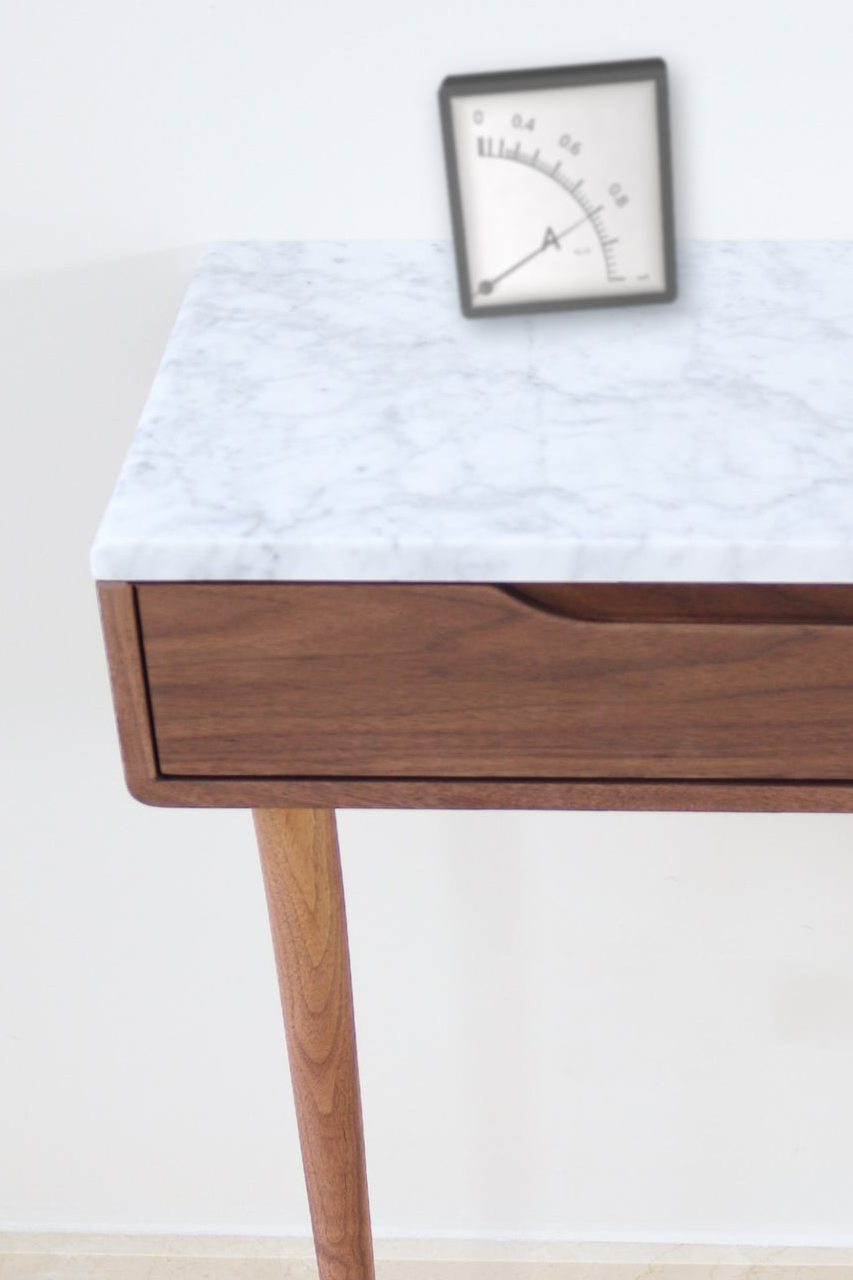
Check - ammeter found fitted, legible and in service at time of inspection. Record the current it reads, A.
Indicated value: 0.8 A
